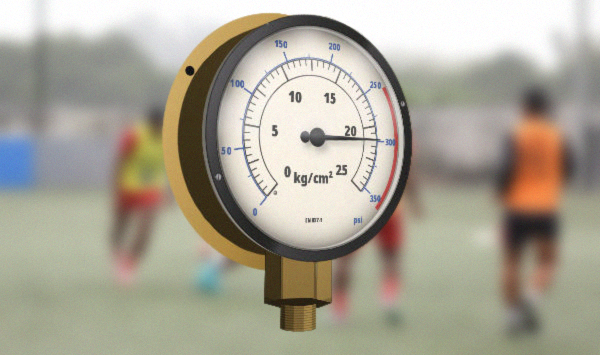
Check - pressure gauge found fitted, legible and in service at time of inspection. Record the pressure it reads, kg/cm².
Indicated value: 21 kg/cm²
